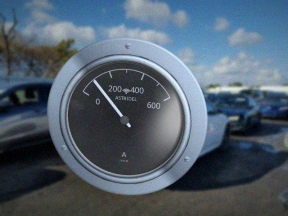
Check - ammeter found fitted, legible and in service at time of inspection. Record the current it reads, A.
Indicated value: 100 A
